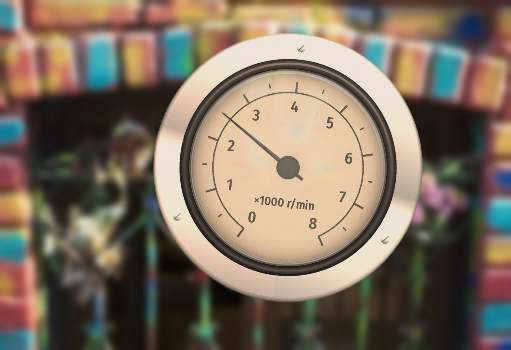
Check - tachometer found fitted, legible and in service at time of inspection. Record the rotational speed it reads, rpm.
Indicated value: 2500 rpm
